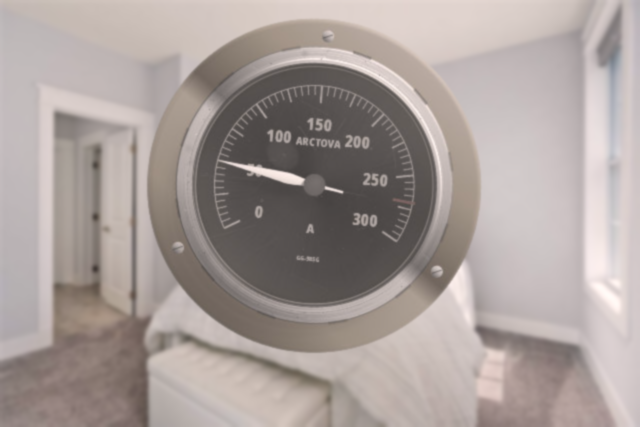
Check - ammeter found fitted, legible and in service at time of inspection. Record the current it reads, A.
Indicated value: 50 A
